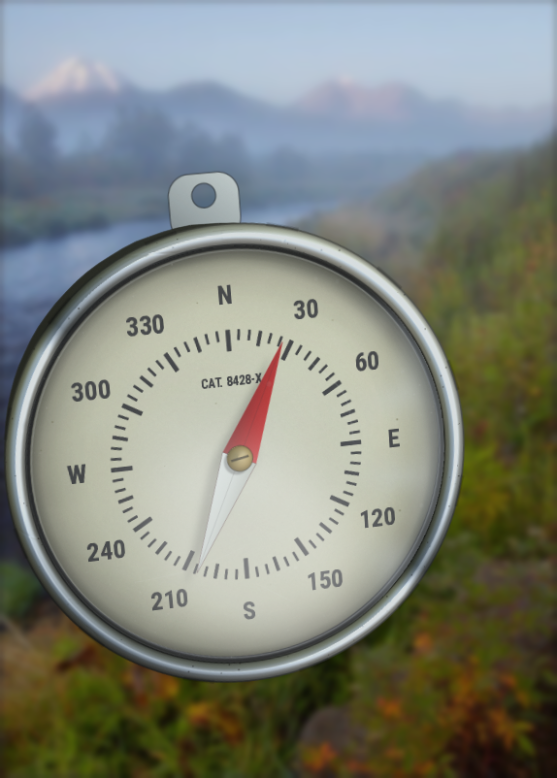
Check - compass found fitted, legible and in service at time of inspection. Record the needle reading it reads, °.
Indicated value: 25 °
